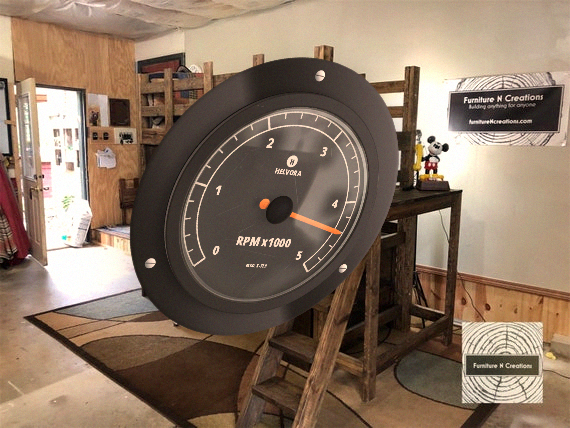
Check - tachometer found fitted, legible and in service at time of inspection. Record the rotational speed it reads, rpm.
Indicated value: 4400 rpm
